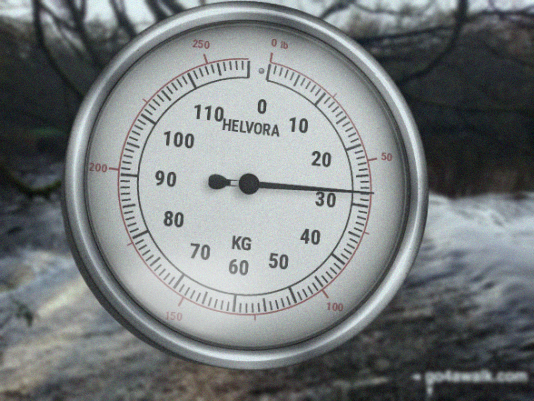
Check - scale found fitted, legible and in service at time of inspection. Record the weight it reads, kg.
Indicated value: 28 kg
